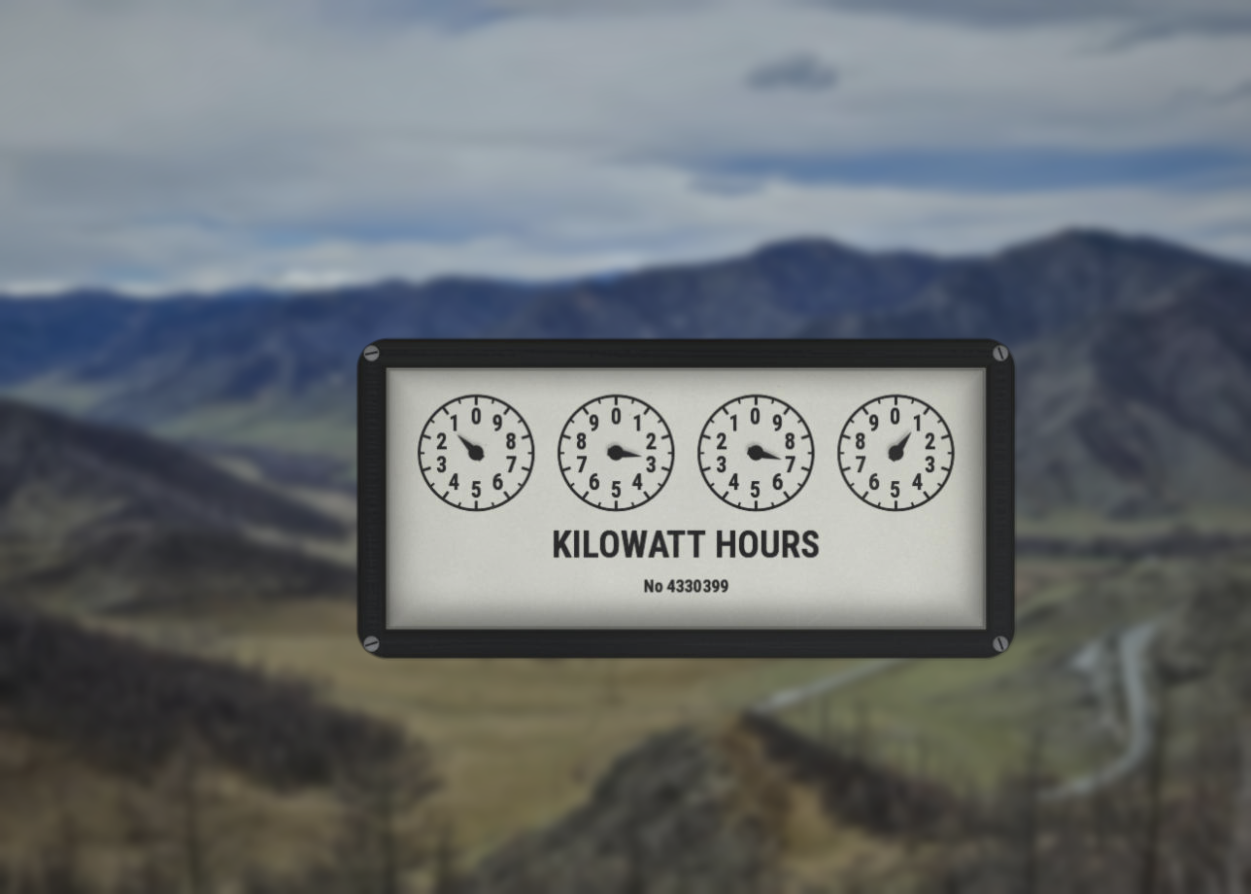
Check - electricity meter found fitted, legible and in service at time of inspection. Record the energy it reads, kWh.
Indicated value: 1271 kWh
